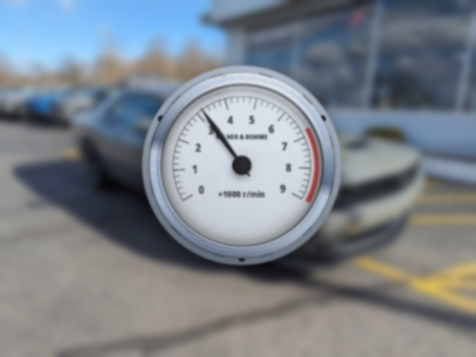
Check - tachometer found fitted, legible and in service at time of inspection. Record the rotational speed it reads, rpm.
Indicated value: 3200 rpm
